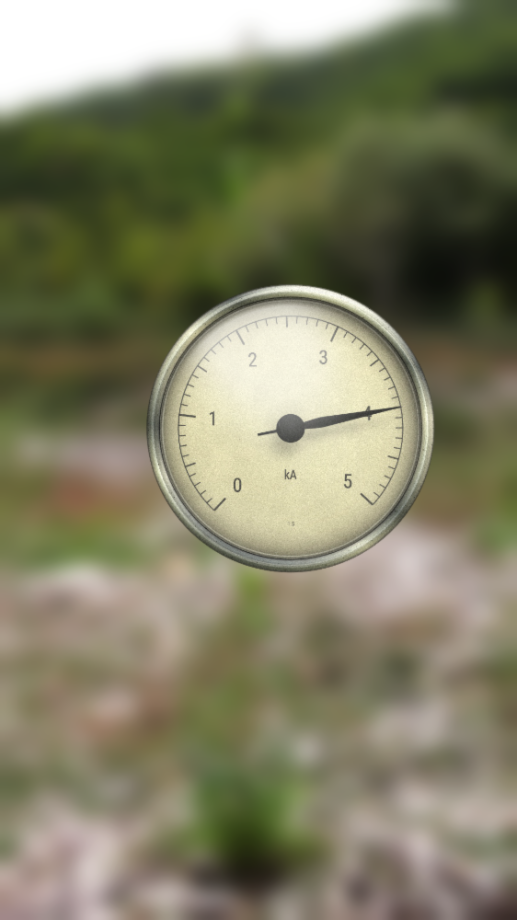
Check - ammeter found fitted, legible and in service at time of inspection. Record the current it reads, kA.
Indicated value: 4 kA
